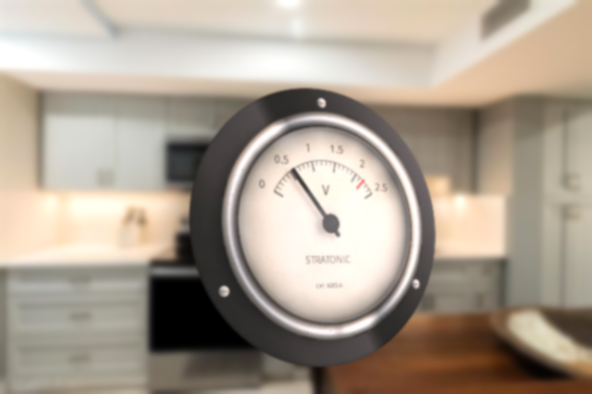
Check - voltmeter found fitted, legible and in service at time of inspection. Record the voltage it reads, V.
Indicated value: 0.5 V
